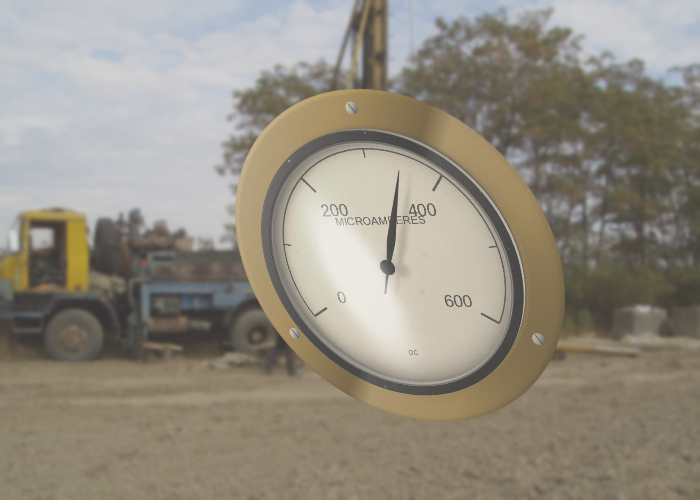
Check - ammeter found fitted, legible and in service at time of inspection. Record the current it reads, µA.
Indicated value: 350 µA
